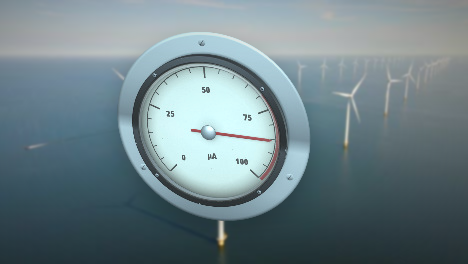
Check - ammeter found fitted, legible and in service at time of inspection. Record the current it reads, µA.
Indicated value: 85 µA
